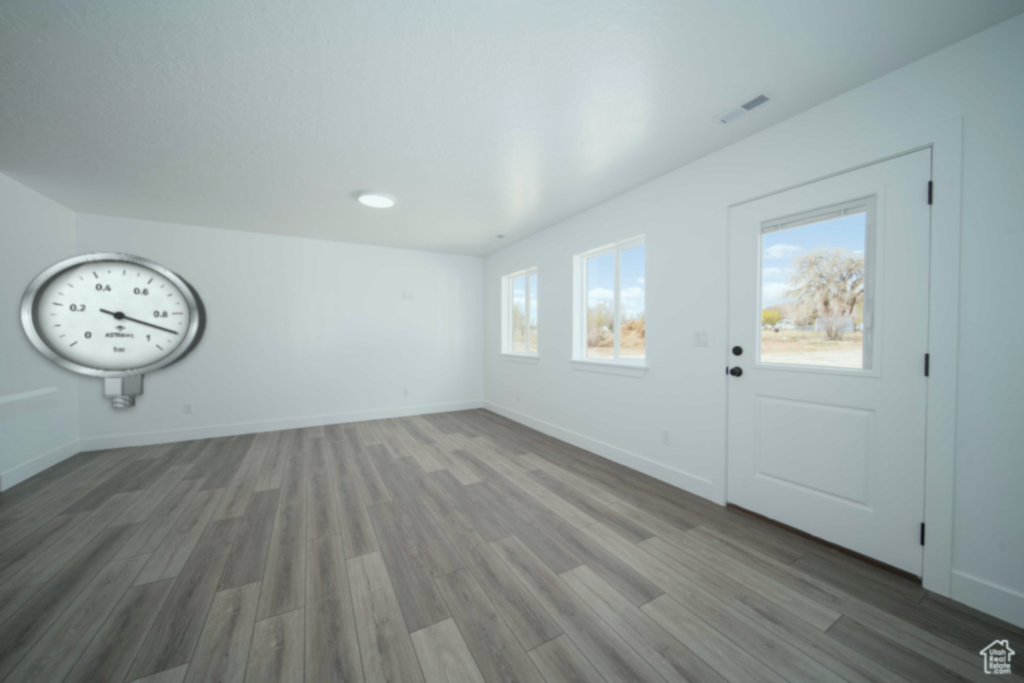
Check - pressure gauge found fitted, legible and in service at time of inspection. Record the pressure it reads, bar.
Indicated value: 0.9 bar
